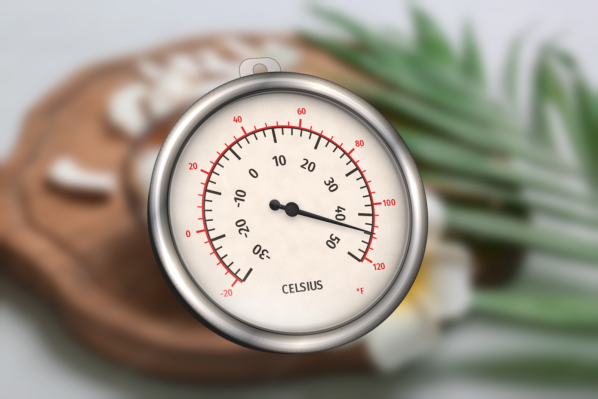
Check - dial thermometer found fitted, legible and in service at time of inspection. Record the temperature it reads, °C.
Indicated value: 44 °C
